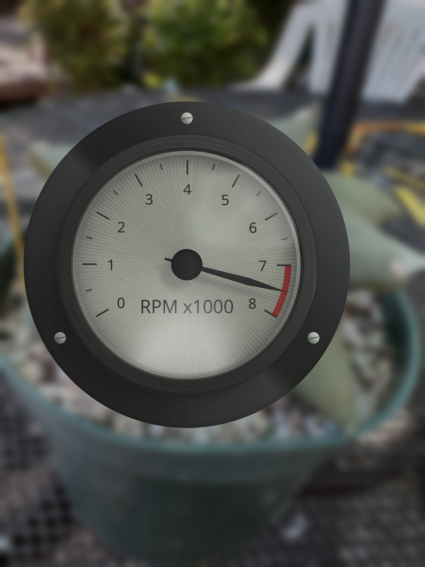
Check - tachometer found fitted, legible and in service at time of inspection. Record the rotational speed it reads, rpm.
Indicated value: 7500 rpm
